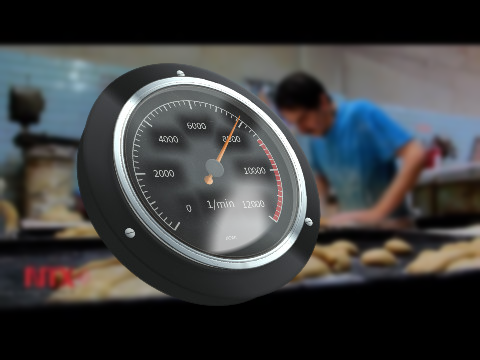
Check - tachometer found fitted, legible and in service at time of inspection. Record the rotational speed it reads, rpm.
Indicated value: 7800 rpm
